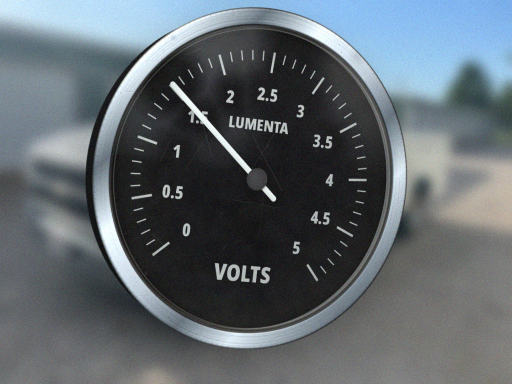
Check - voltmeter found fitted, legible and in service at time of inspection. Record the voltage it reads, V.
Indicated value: 1.5 V
